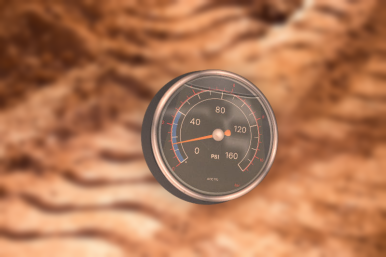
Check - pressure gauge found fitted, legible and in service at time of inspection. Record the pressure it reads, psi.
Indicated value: 15 psi
